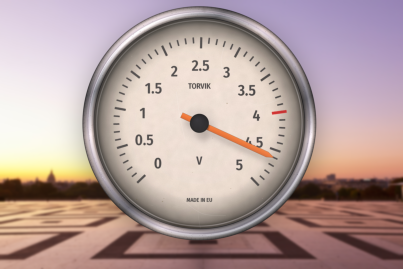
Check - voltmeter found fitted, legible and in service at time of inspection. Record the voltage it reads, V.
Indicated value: 4.6 V
